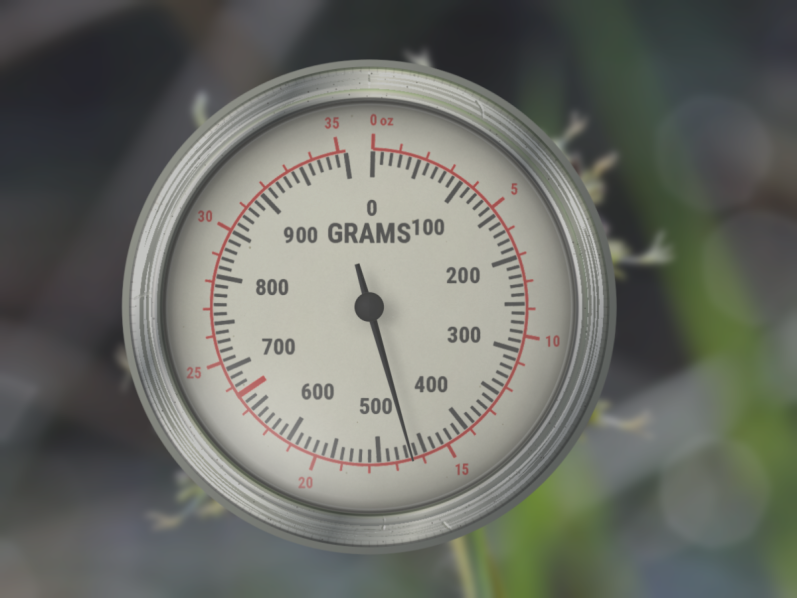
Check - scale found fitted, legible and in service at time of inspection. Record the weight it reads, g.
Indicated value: 465 g
